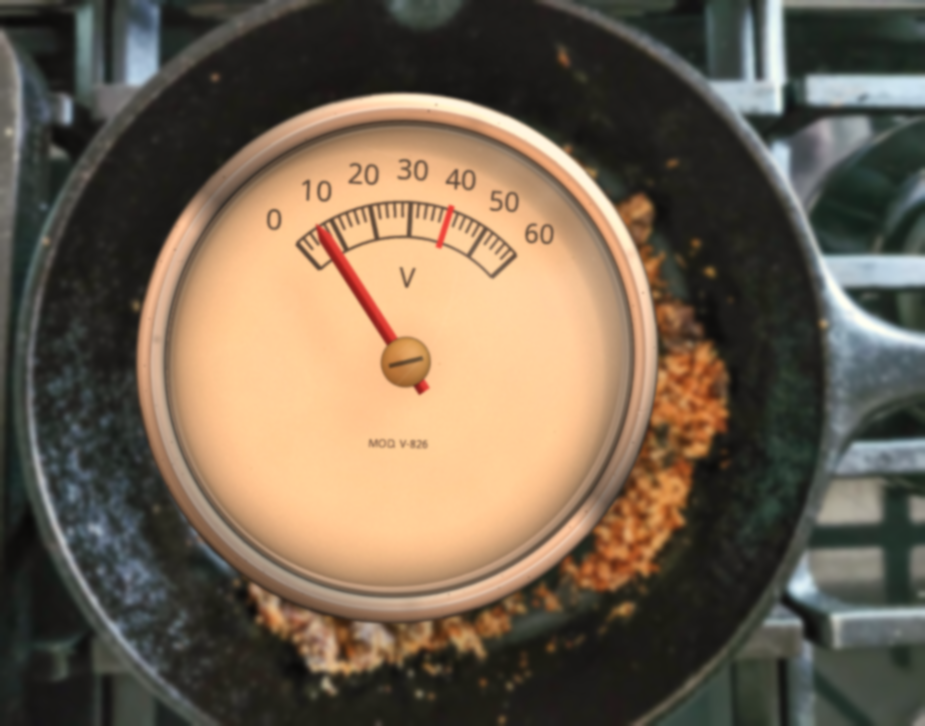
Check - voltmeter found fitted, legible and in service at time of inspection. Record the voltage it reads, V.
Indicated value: 6 V
